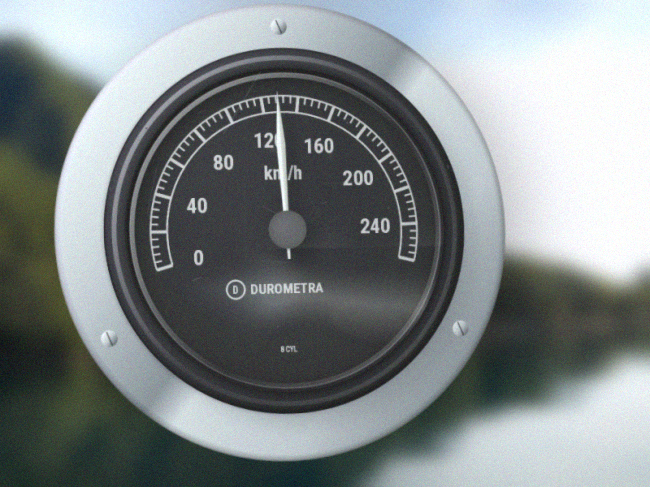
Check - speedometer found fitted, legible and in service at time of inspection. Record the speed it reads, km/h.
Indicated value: 128 km/h
